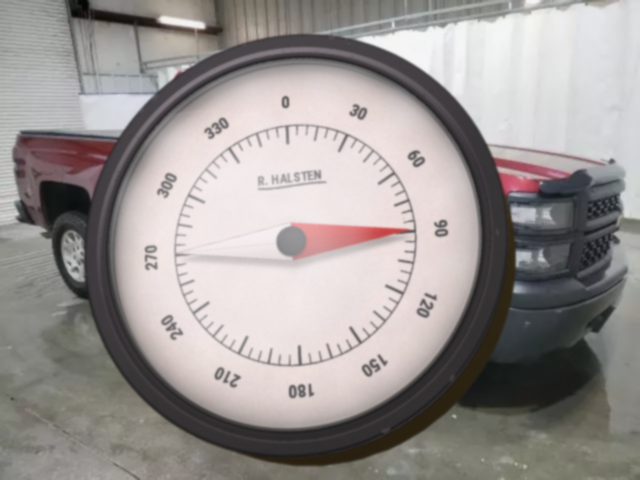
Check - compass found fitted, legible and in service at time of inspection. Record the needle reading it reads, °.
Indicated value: 90 °
